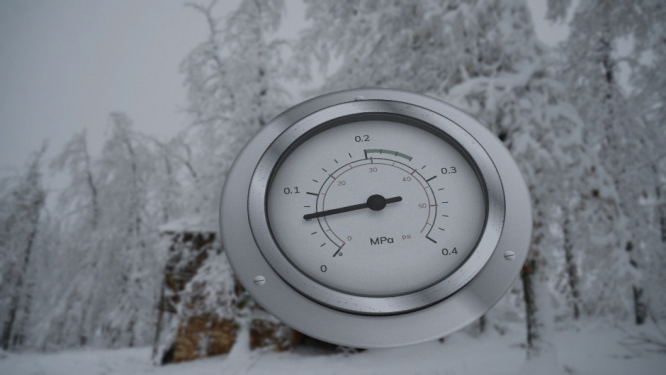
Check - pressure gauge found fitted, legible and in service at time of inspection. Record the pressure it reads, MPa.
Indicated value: 0.06 MPa
